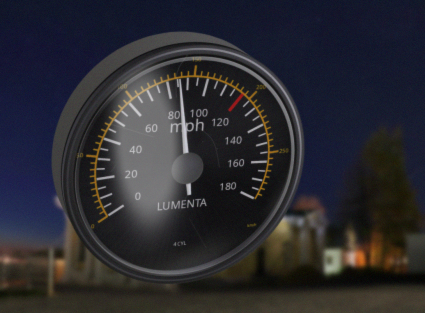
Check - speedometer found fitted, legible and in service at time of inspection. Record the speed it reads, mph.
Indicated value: 85 mph
